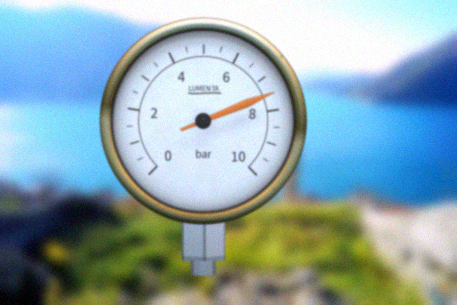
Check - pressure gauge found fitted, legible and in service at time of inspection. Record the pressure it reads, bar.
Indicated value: 7.5 bar
